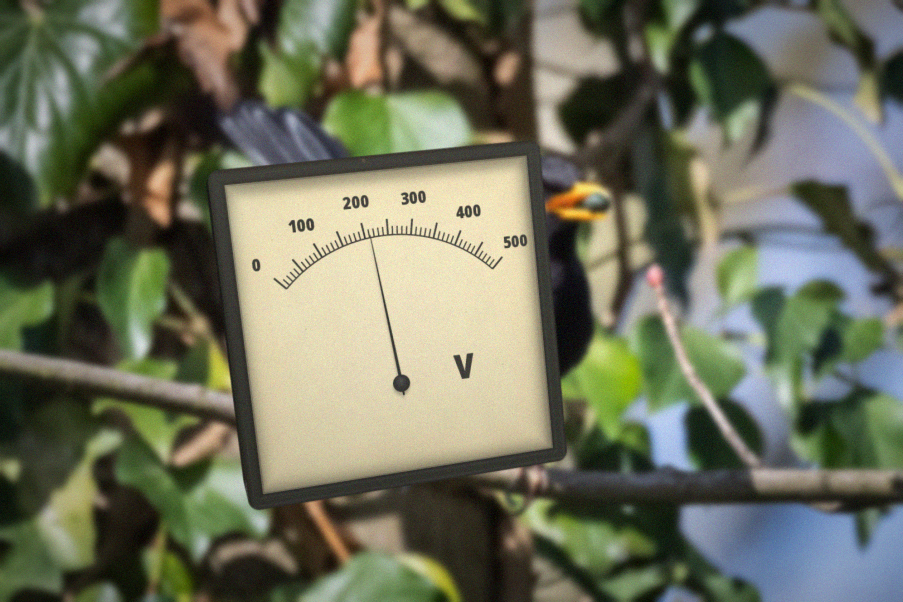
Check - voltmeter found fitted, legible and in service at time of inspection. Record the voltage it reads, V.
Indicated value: 210 V
